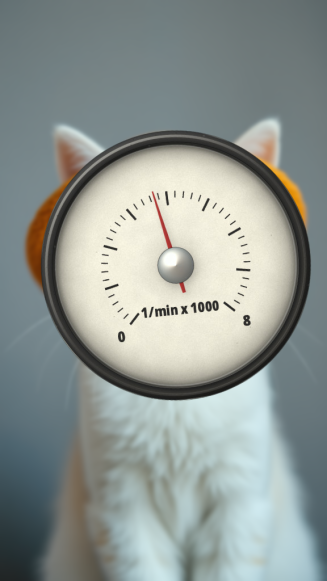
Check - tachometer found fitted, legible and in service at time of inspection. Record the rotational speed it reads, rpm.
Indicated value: 3700 rpm
